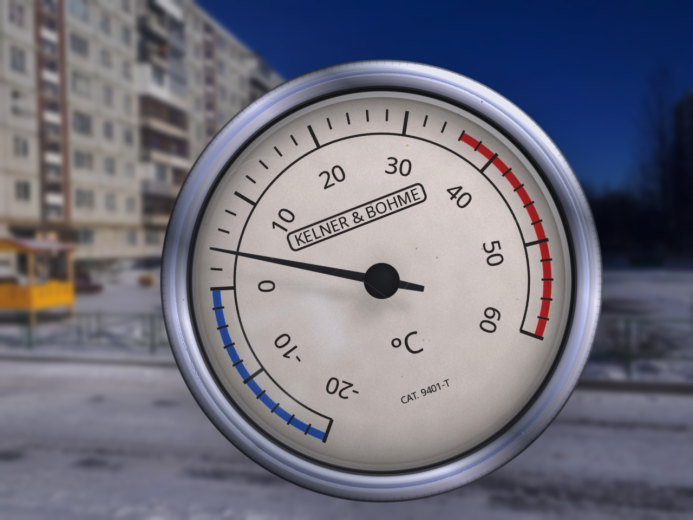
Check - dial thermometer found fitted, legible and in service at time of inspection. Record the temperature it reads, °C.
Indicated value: 4 °C
